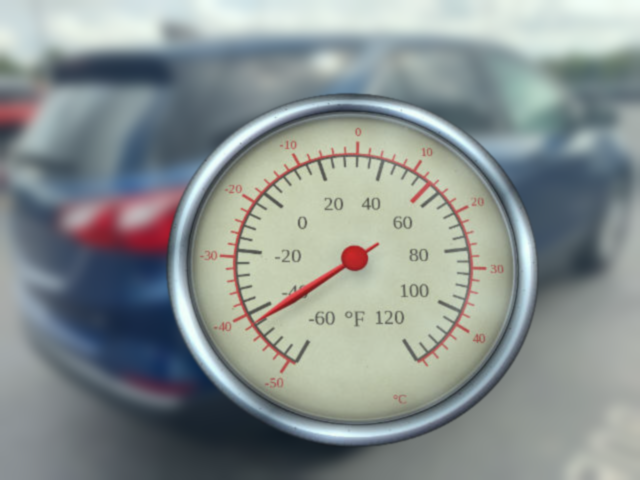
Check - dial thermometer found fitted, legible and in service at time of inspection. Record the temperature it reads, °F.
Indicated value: -44 °F
